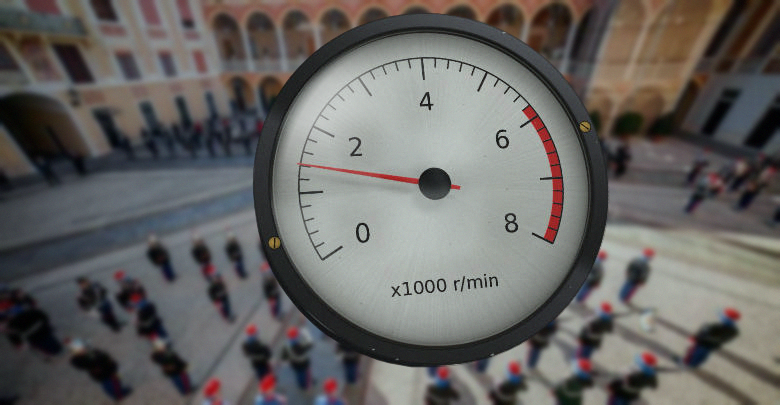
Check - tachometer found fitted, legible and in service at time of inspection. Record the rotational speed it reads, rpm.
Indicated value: 1400 rpm
